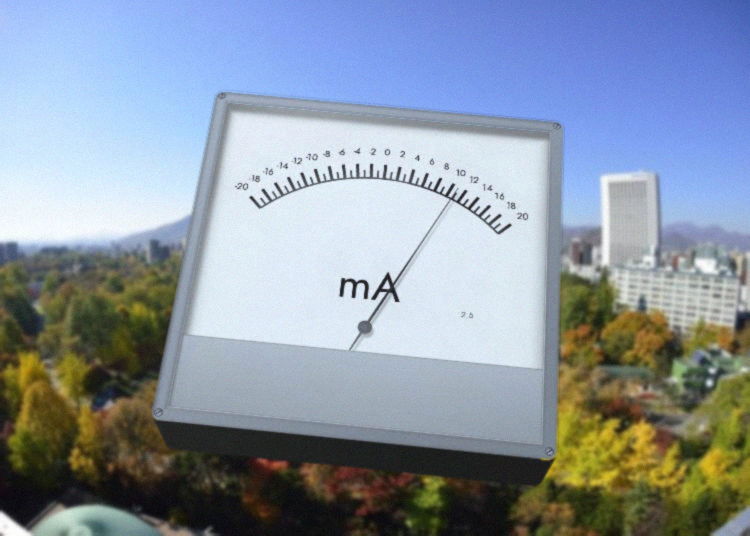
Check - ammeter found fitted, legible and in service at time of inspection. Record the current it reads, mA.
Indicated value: 11 mA
